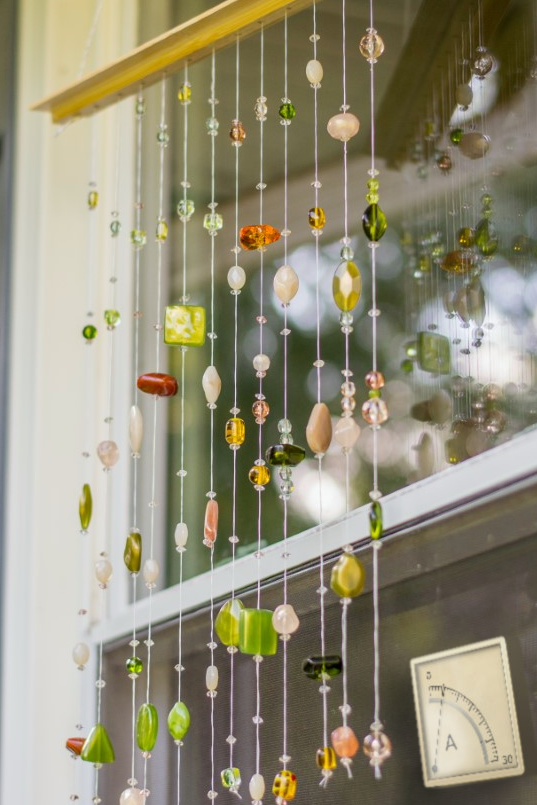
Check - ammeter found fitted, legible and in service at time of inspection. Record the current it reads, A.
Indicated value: 5 A
